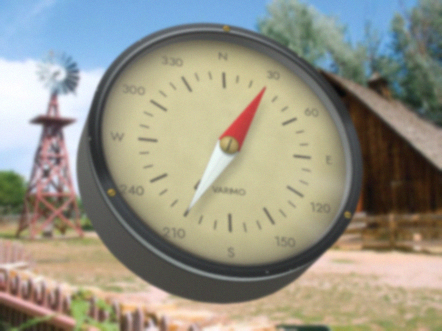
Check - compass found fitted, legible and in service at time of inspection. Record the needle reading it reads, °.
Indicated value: 30 °
